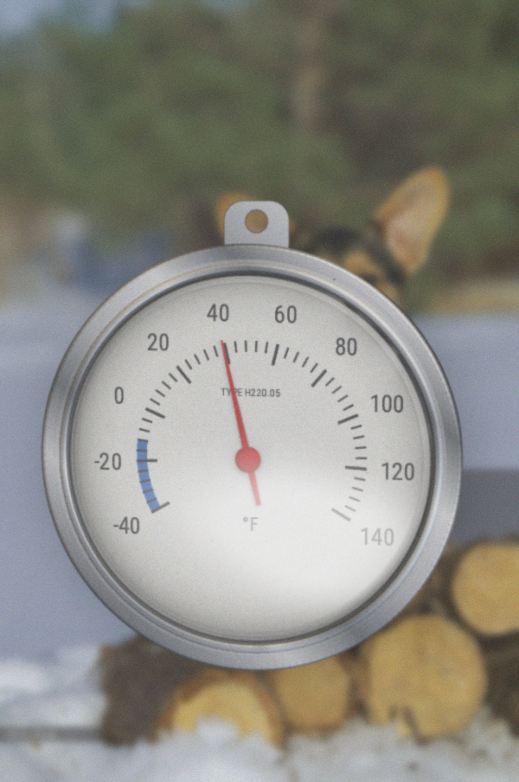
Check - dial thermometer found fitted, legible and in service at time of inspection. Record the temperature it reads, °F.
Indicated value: 40 °F
